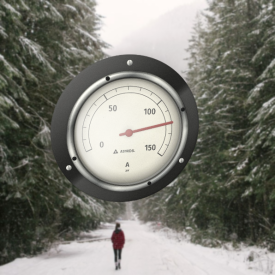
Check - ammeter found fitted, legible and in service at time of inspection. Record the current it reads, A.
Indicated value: 120 A
